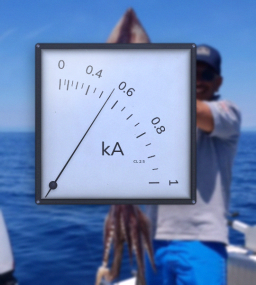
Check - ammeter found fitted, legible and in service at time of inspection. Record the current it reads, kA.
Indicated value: 0.55 kA
